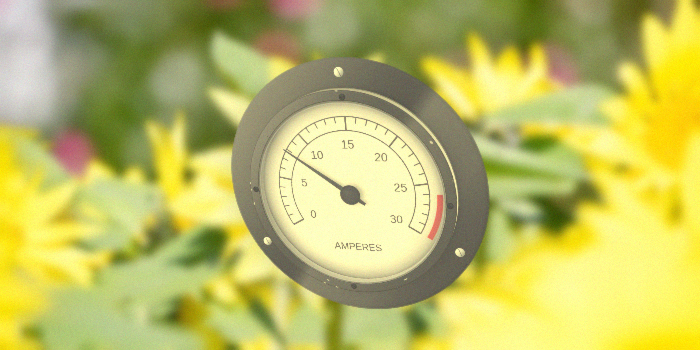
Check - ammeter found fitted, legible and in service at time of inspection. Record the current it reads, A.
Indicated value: 8 A
